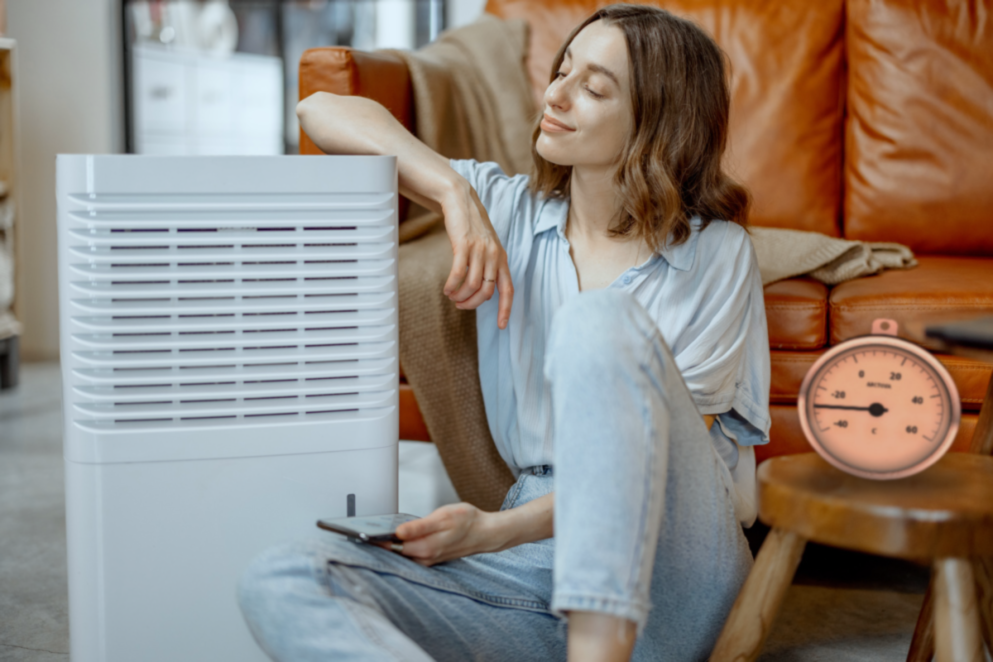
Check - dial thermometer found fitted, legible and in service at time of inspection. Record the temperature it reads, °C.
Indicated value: -28 °C
